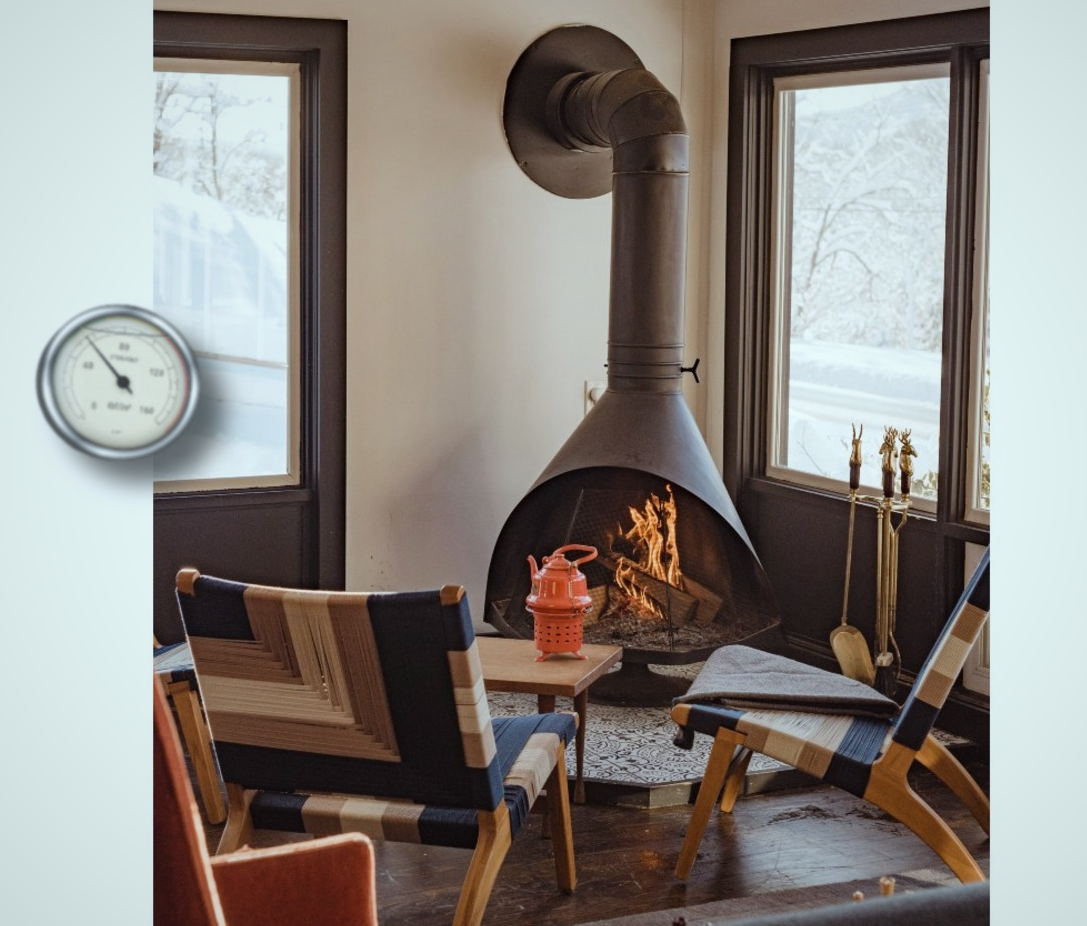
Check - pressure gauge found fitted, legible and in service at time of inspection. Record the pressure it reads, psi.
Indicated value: 55 psi
